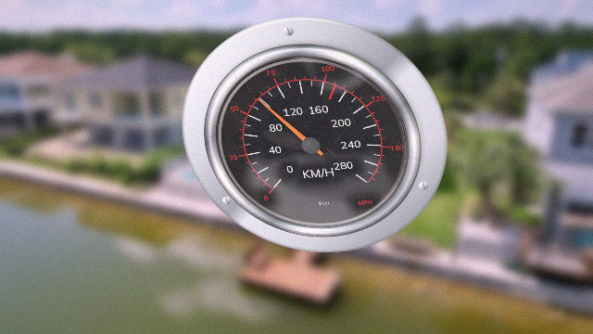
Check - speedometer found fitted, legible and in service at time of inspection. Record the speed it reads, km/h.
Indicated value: 100 km/h
